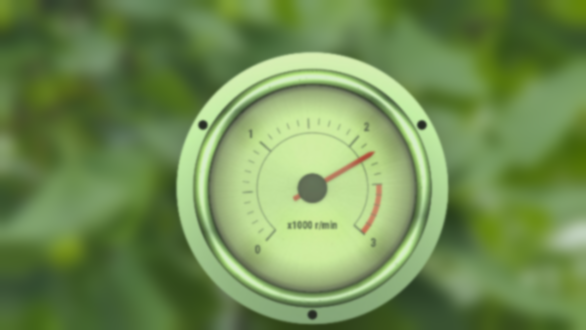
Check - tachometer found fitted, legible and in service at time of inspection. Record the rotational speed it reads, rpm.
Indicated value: 2200 rpm
